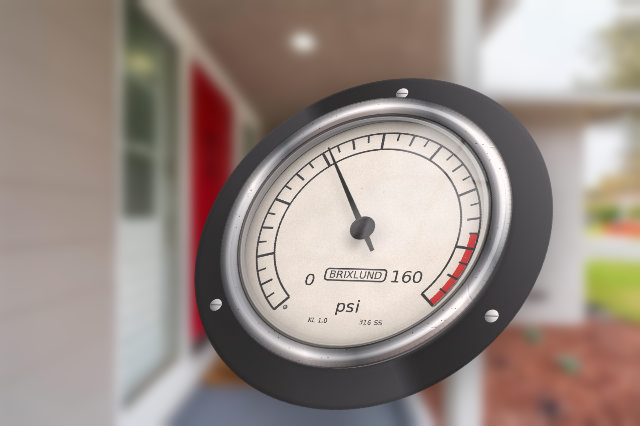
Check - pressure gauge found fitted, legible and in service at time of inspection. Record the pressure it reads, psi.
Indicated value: 62.5 psi
